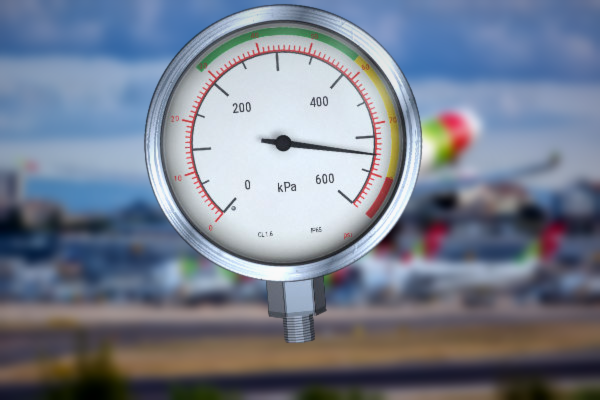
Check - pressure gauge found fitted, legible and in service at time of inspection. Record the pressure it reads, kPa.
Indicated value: 525 kPa
